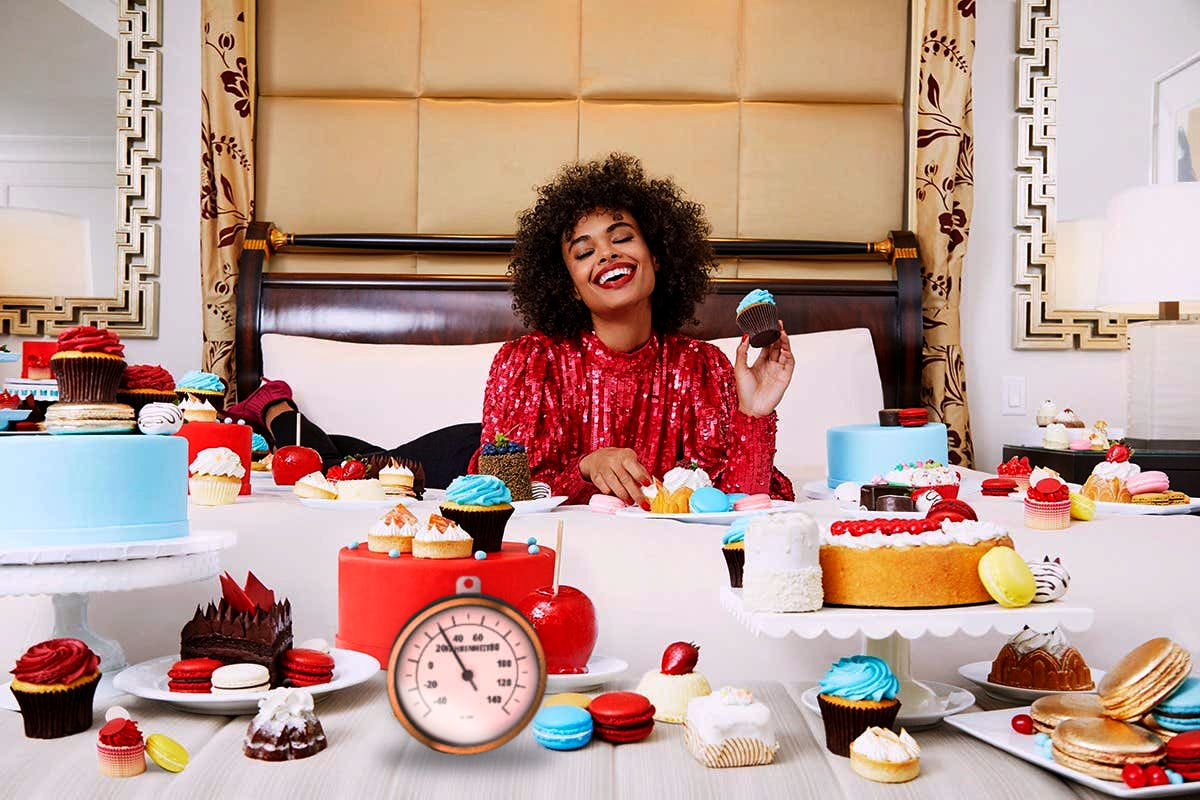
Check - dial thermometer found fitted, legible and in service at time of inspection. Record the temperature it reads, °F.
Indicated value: 30 °F
